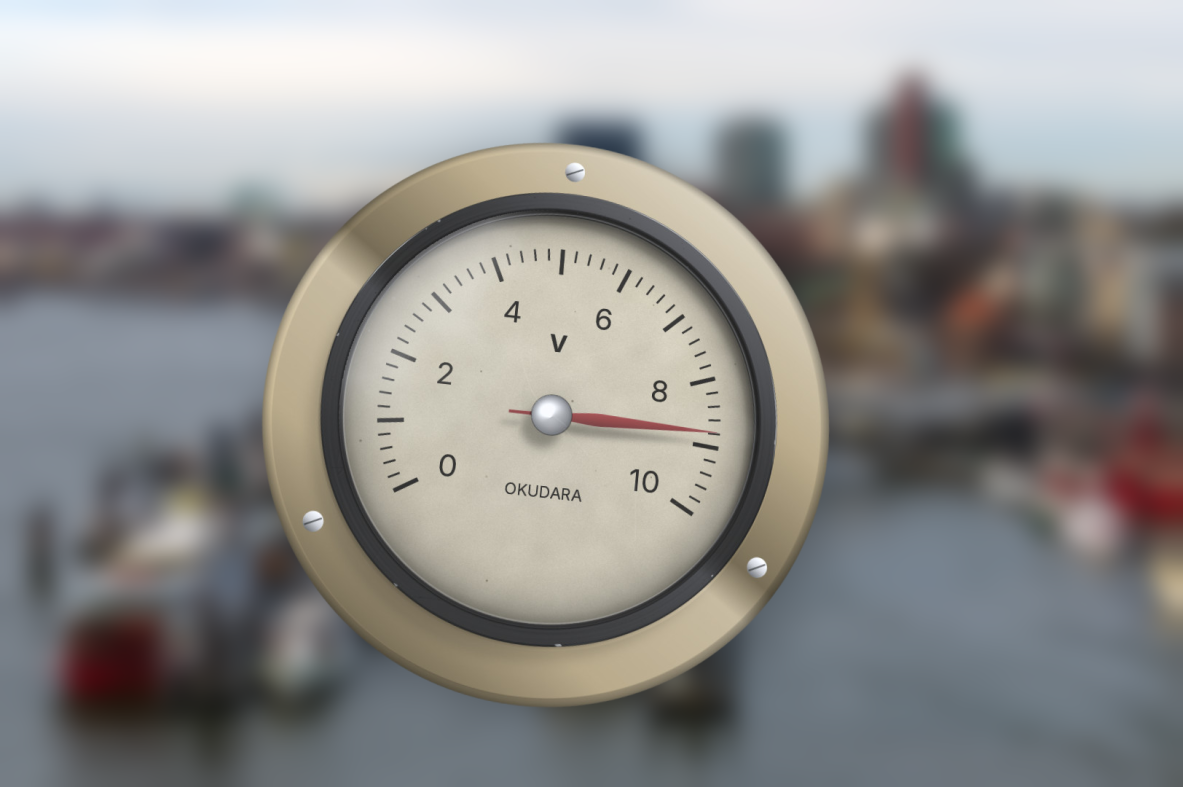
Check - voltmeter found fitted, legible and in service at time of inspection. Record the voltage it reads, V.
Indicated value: 8.8 V
